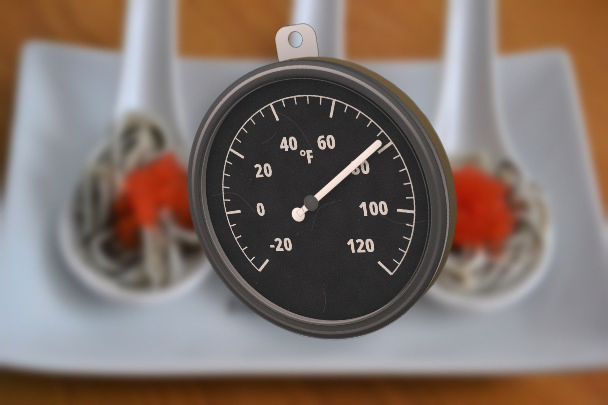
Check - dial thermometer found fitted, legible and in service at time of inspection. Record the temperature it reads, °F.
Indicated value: 78 °F
